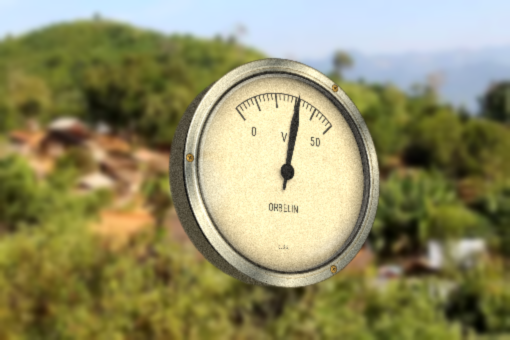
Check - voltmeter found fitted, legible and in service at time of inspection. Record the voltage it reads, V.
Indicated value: 30 V
